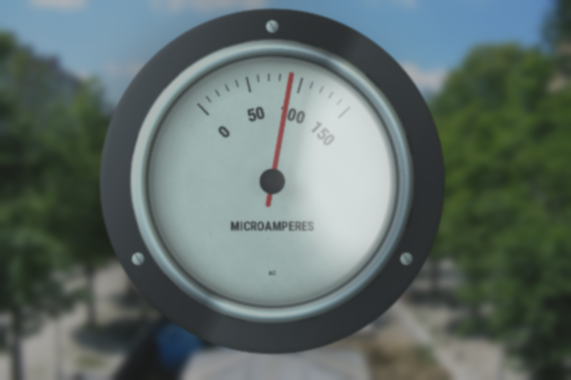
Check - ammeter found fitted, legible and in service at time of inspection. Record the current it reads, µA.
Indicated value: 90 µA
